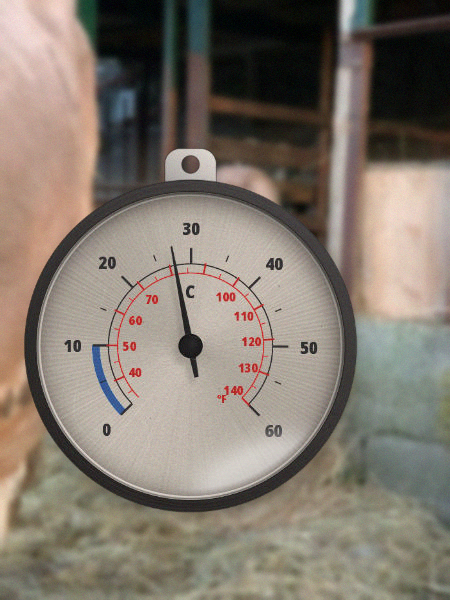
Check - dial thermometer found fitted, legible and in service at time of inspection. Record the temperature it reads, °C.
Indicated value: 27.5 °C
